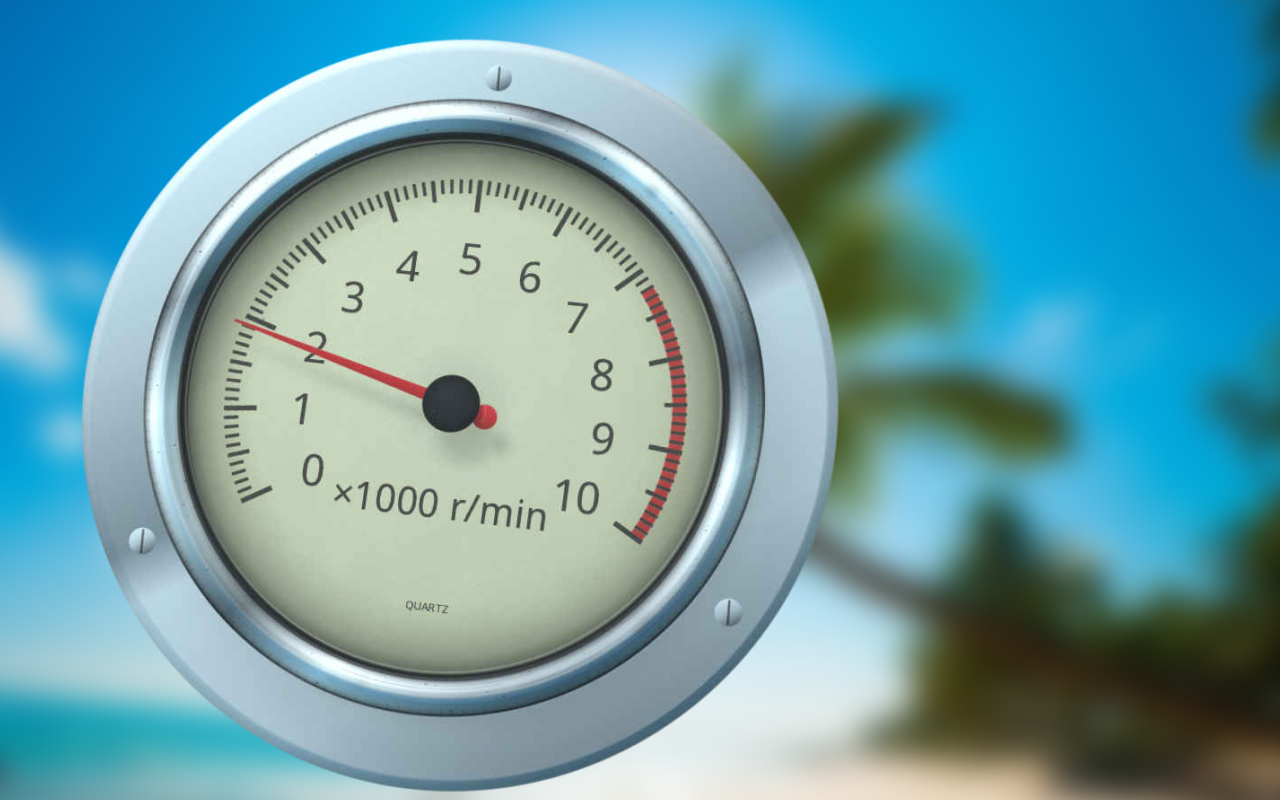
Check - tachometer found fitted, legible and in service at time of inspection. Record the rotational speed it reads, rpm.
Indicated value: 1900 rpm
